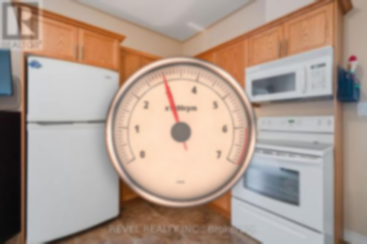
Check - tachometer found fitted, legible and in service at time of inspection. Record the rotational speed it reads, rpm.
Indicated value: 3000 rpm
